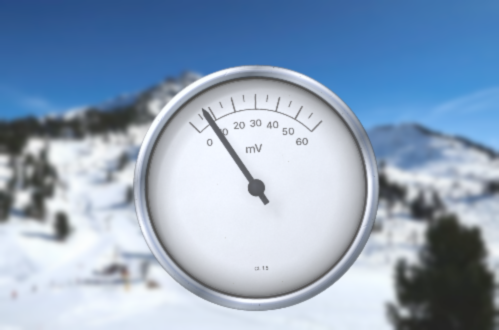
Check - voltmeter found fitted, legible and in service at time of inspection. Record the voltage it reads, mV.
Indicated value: 7.5 mV
